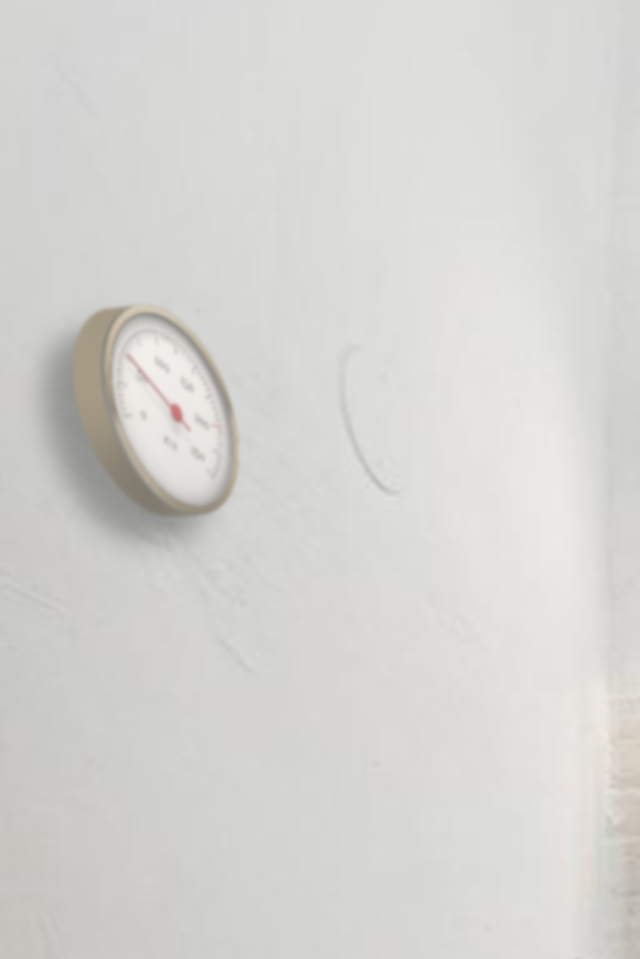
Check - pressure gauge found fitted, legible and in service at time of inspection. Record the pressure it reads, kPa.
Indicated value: 50 kPa
